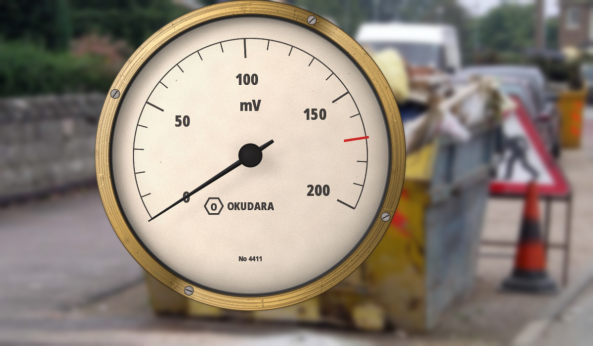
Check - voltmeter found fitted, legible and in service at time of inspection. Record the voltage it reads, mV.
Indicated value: 0 mV
